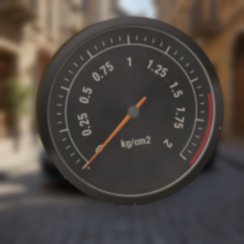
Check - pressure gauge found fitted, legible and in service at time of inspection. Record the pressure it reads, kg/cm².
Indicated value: 0 kg/cm²
